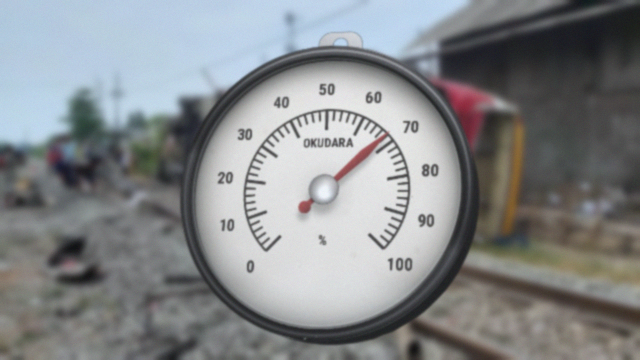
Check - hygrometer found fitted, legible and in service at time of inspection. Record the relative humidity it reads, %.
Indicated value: 68 %
